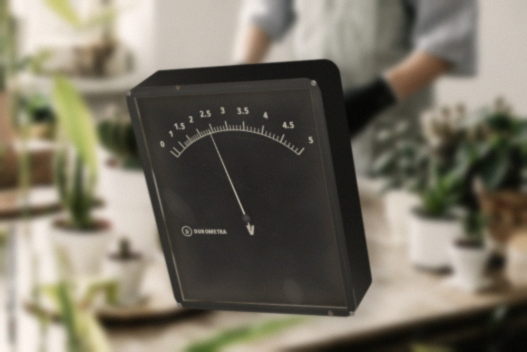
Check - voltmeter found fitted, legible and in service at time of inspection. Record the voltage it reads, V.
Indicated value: 2.5 V
